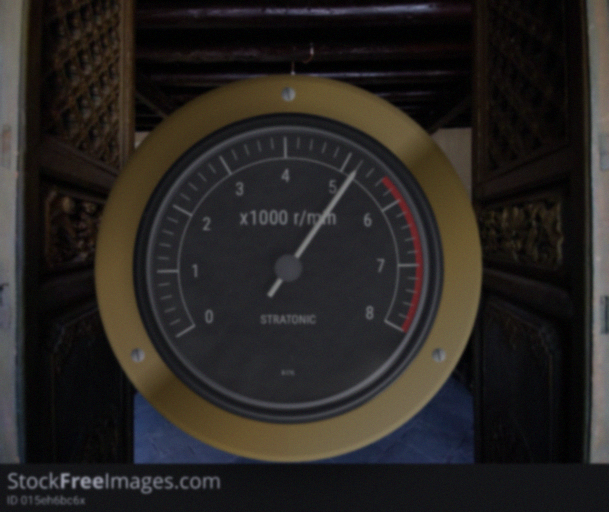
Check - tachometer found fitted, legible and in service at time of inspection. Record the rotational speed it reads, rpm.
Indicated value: 5200 rpm
